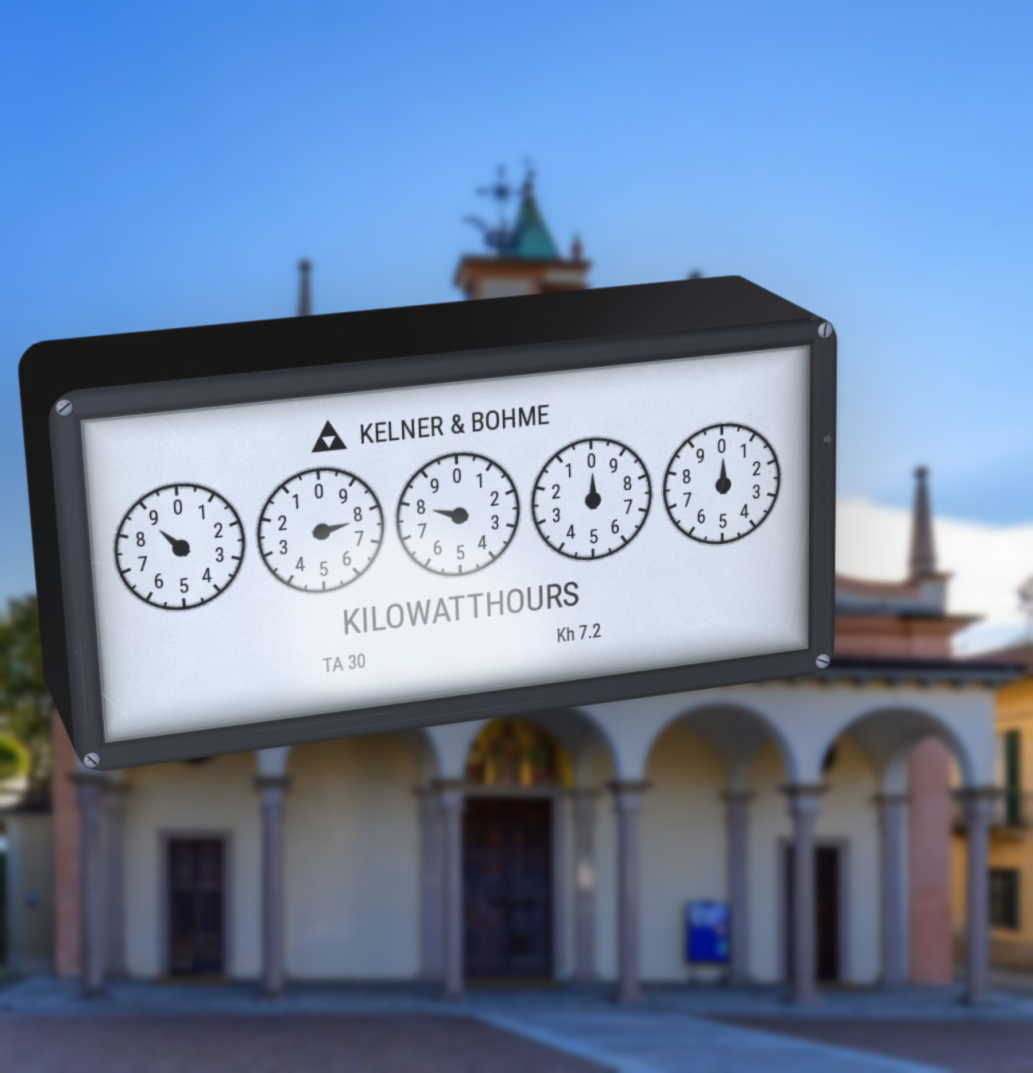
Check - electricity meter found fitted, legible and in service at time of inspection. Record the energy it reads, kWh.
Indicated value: 87800 kWh
